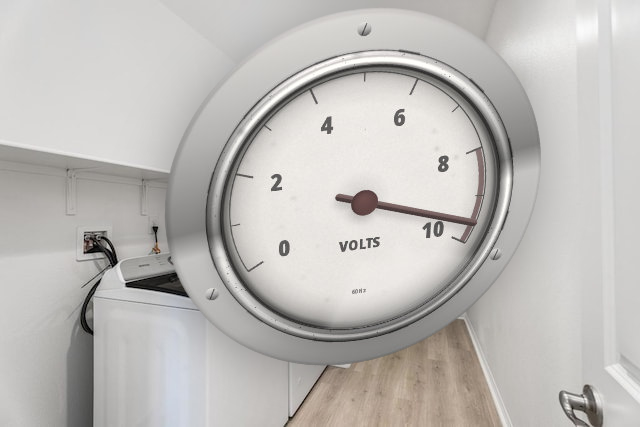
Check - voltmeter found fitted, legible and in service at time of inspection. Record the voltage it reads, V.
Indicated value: 9.5 V
